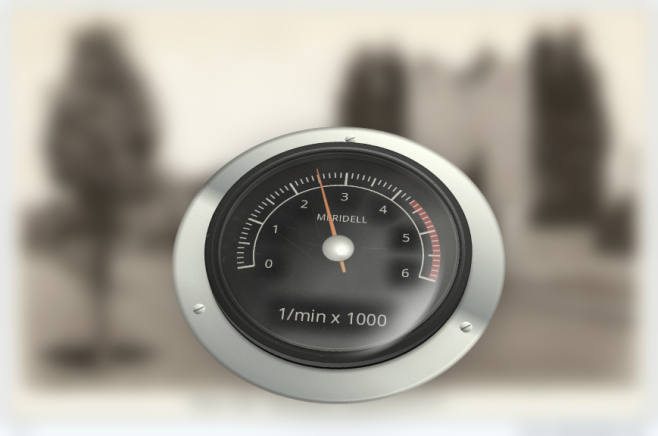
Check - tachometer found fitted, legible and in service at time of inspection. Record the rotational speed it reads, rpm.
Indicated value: 2500 rpm
